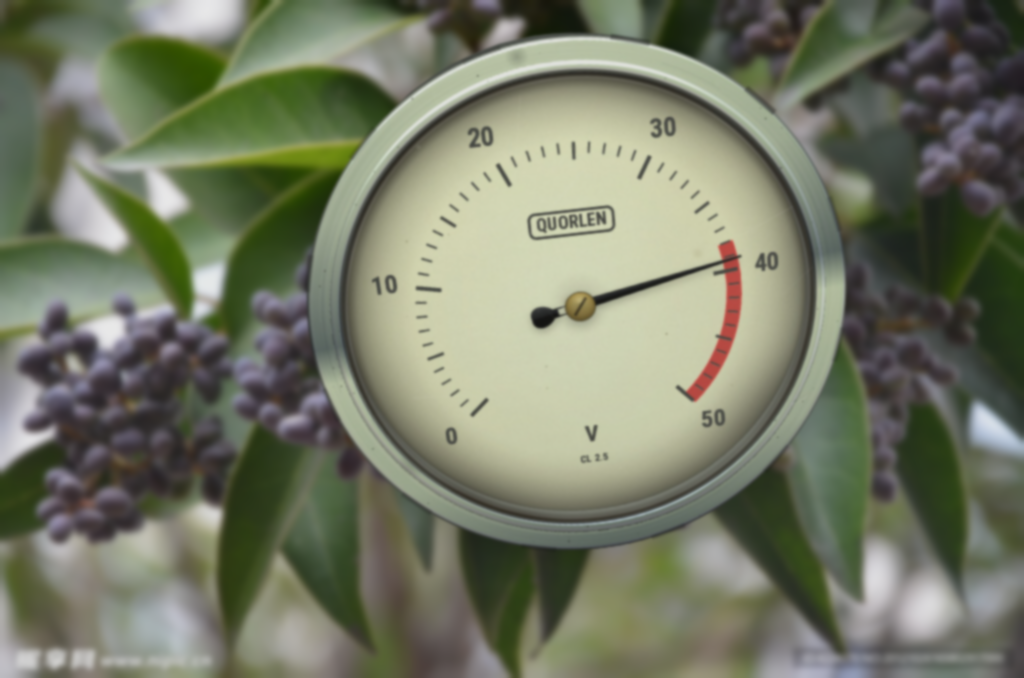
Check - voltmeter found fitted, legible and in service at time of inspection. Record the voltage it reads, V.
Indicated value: 39 V
